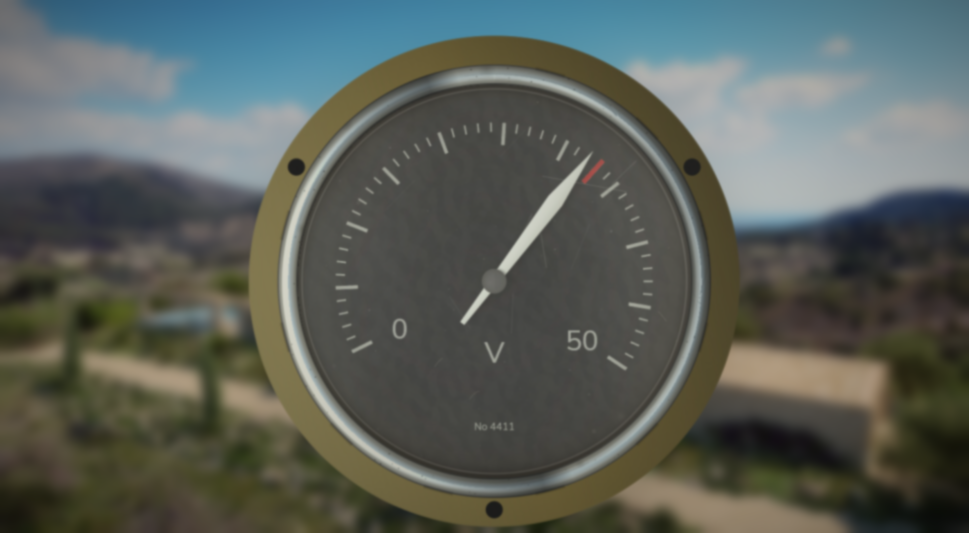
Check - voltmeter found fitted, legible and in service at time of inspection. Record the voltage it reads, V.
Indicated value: 32 V
